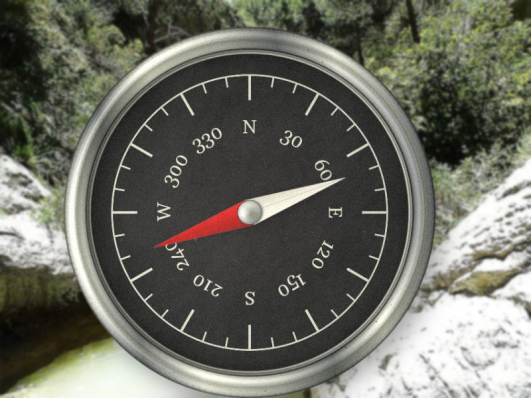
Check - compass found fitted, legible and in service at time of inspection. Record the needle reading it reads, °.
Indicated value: 250 °
